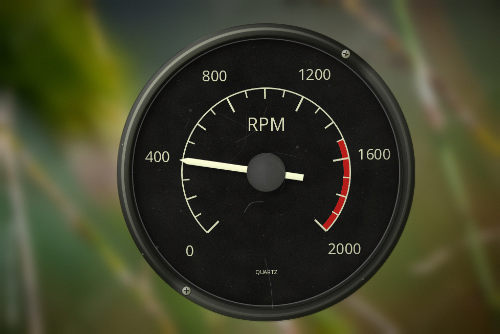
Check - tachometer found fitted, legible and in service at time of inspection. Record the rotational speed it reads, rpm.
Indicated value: 400 rpm
